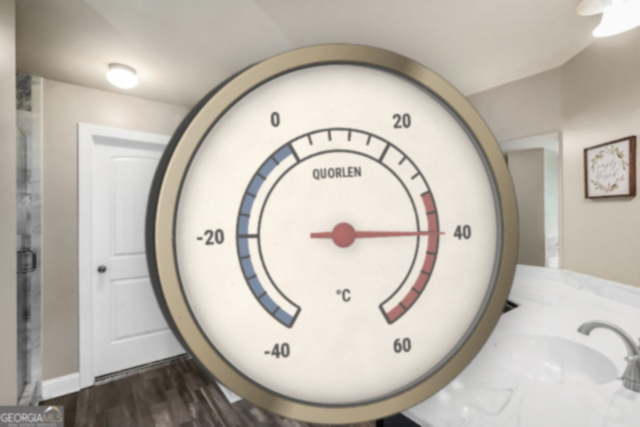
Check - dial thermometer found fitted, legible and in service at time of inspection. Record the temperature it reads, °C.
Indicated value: 40 °C
